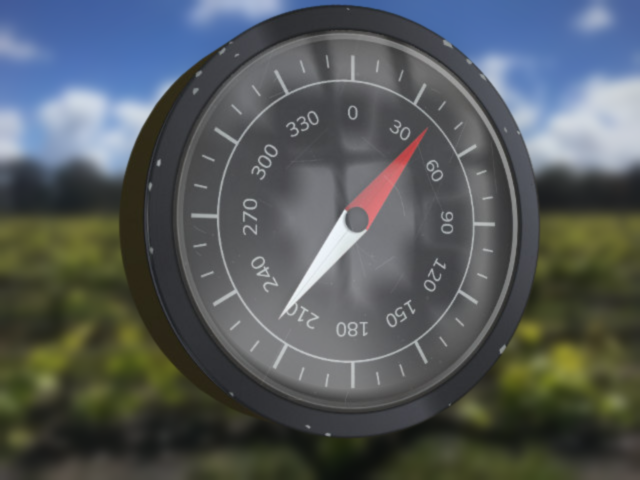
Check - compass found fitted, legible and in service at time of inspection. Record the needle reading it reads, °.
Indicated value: 40 °
